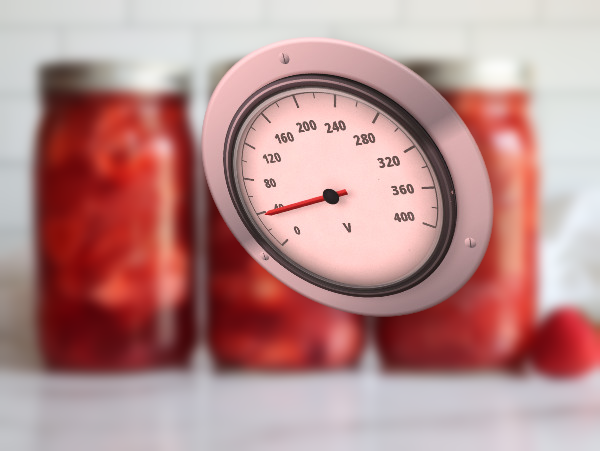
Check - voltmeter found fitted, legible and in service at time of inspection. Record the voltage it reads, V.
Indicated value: 40 V
